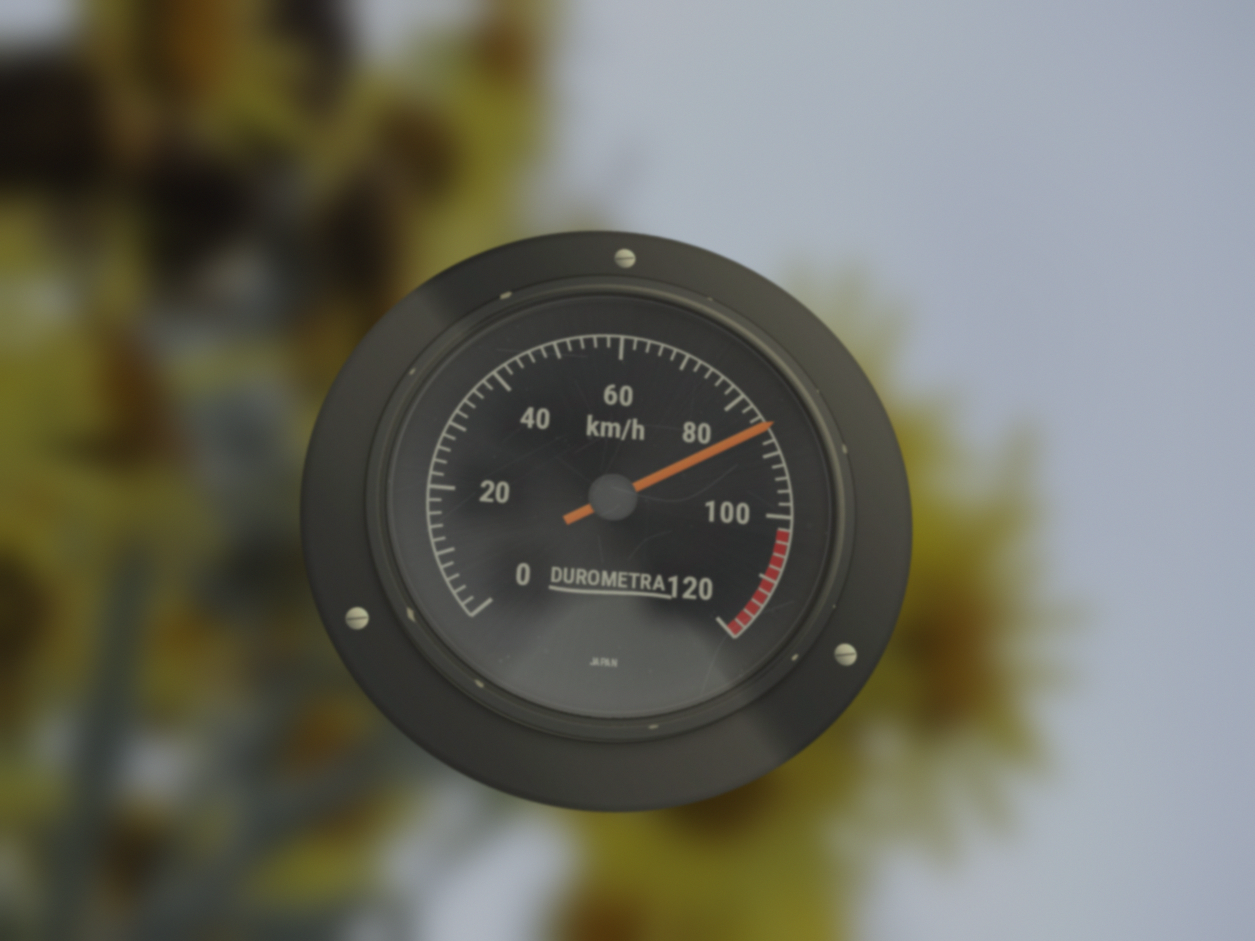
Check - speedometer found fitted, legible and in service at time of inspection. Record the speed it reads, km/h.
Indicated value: 86 km/h
